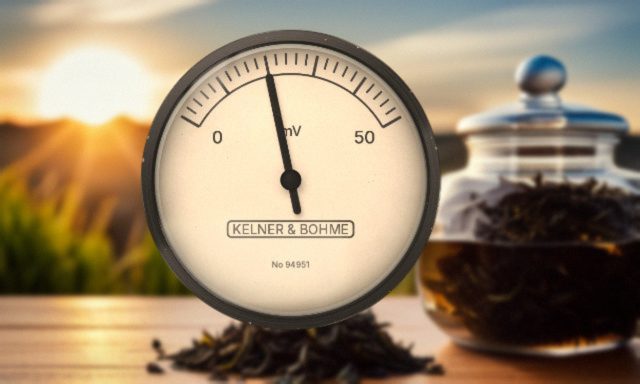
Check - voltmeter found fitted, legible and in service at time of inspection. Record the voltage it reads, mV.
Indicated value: 20 mV
